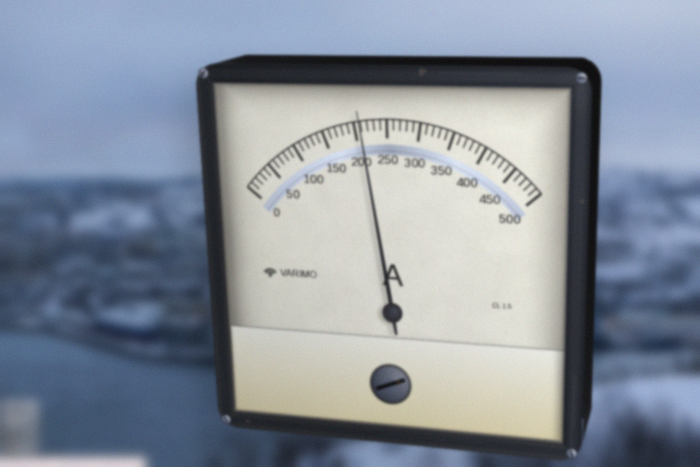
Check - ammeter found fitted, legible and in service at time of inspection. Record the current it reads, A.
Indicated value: 210 A
